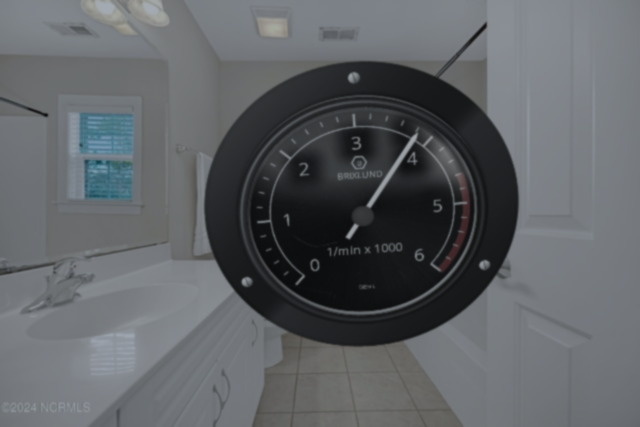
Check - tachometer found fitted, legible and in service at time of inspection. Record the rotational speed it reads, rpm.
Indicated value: 3800 rpm
